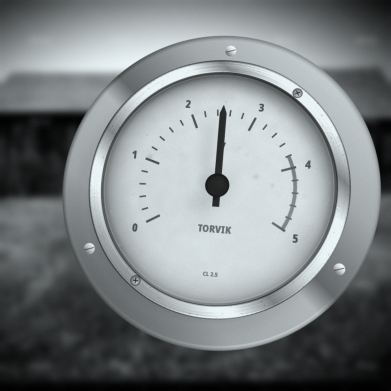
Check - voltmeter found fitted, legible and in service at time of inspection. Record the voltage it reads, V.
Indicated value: 2.5 V
